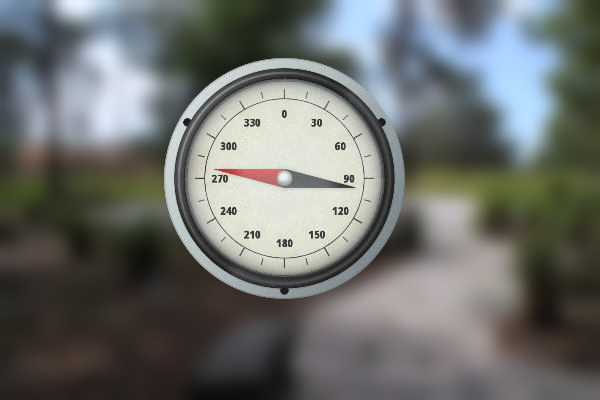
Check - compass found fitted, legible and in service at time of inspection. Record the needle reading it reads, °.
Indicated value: 277.5 °
